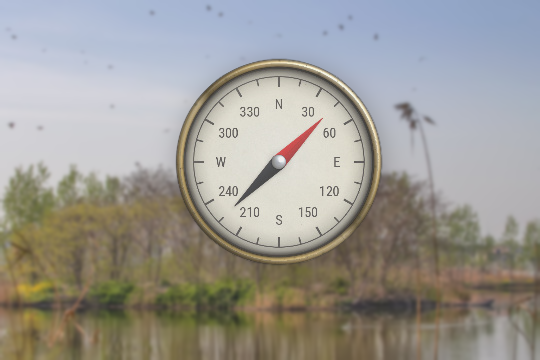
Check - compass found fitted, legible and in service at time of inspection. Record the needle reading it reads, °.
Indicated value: 45 °
